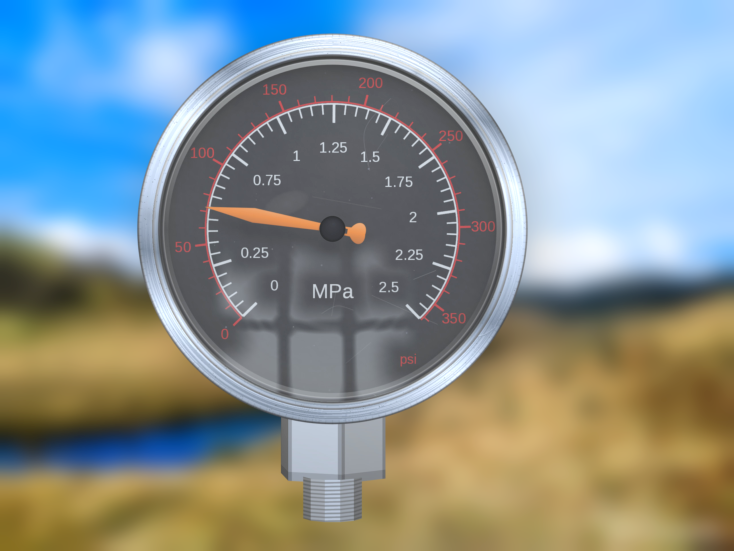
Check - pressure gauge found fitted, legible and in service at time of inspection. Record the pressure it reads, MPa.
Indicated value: 0.5 MPa
